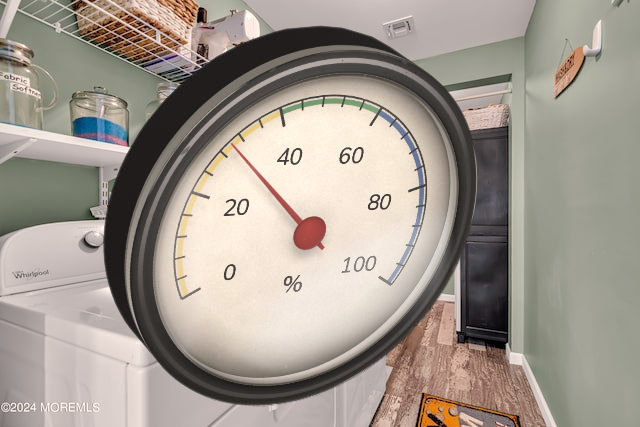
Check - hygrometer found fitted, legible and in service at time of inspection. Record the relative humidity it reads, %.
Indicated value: 30 %
